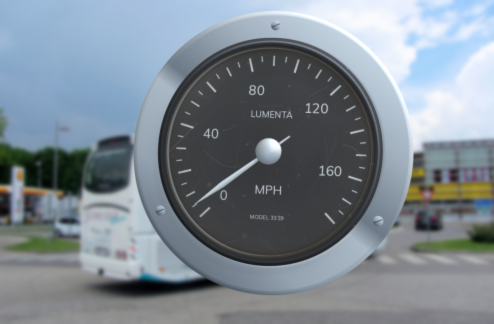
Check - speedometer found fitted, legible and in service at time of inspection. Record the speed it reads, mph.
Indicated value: 5 mph
